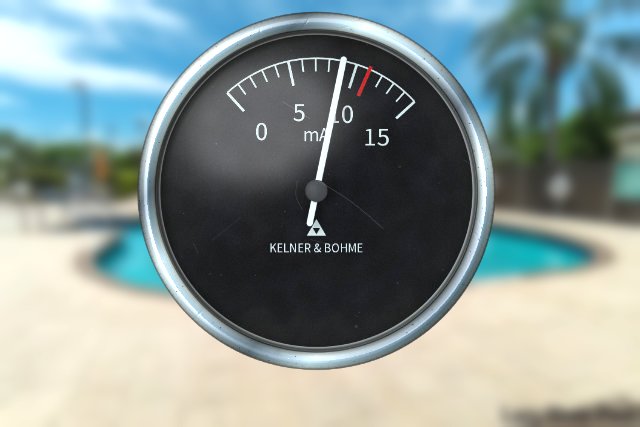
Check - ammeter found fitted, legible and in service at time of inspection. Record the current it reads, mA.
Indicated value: 9 mA
